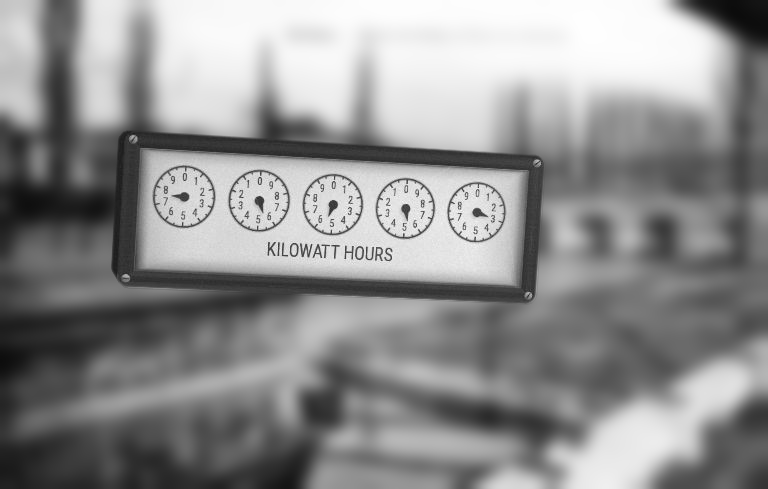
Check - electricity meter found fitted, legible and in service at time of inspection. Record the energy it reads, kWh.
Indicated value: 75553 kWh
